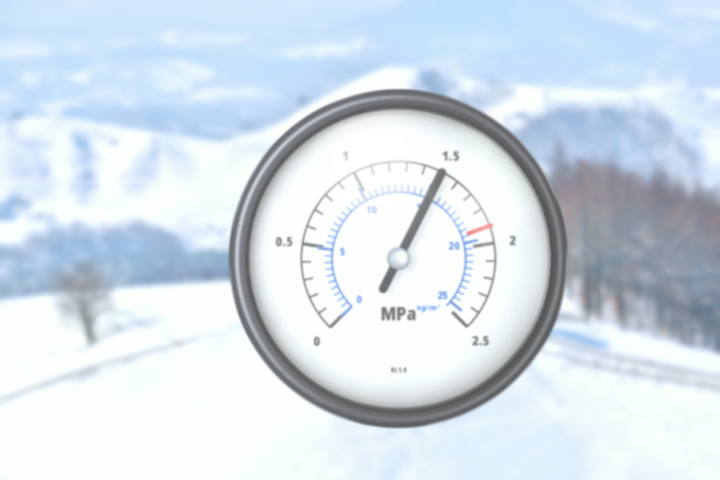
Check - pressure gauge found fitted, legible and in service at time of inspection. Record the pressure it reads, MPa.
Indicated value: 1.5 MPa
